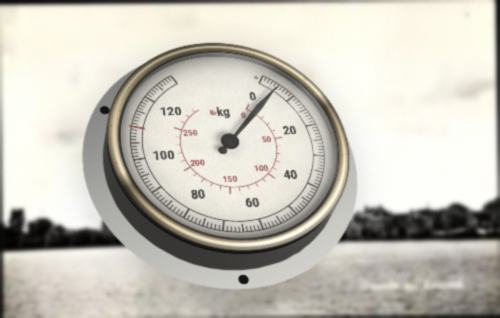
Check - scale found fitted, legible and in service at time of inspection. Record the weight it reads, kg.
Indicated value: 5 kg
